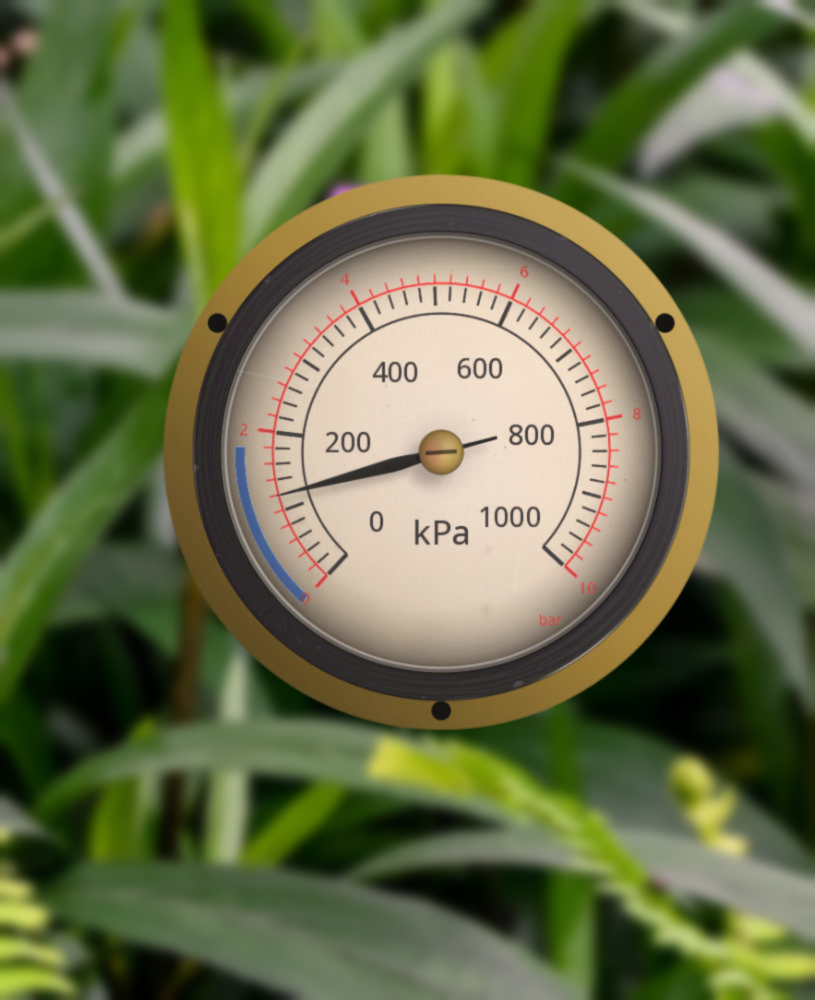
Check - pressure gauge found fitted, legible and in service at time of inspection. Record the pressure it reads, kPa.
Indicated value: 120 kPa
